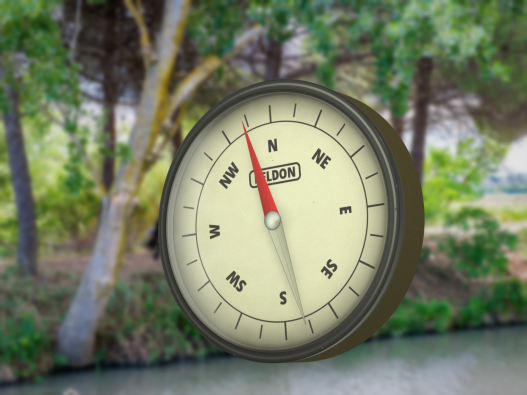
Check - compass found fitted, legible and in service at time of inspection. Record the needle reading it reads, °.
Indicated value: 345 °
